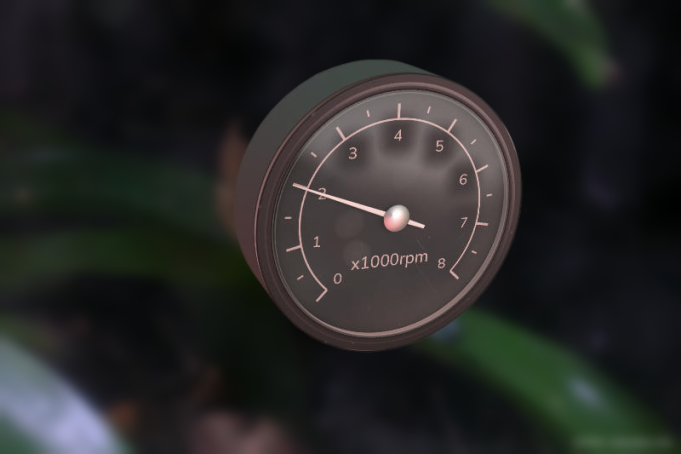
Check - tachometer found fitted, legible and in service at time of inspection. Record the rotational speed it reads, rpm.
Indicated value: 2000 rpm
